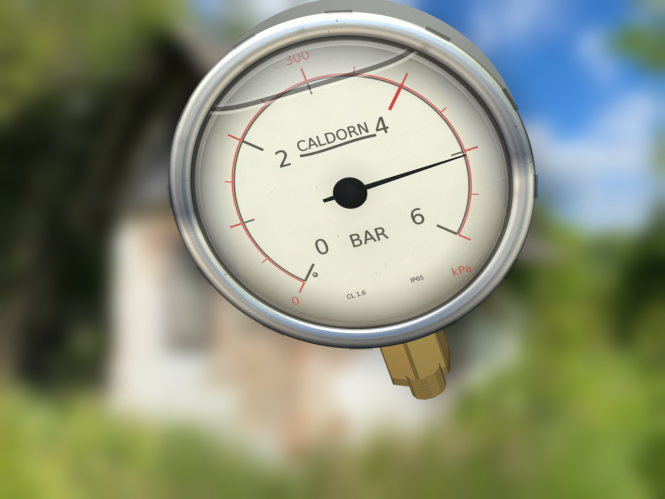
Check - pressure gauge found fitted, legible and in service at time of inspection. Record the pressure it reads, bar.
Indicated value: 5 bar
